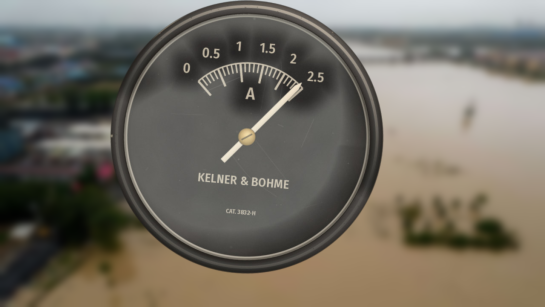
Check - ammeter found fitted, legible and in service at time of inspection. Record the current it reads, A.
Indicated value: 2.4 A
